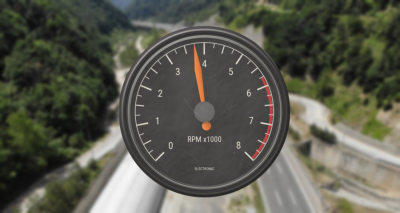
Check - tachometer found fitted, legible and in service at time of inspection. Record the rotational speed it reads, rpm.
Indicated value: 3750 rpm
